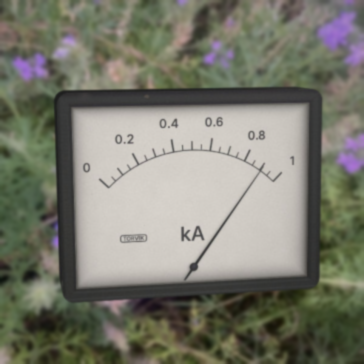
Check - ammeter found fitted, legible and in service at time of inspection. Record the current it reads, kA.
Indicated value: 0.9 kA
